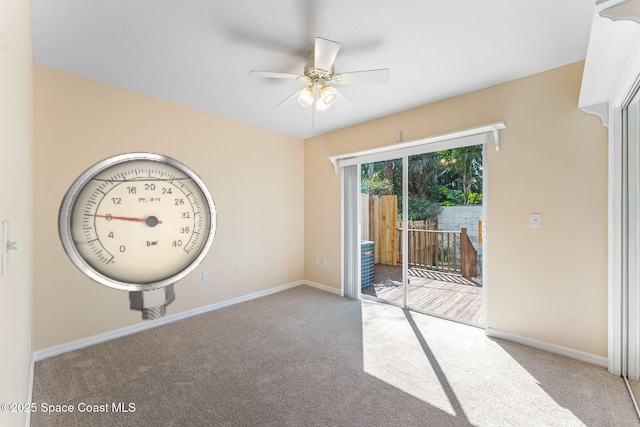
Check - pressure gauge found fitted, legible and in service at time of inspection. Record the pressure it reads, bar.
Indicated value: 8 bar
